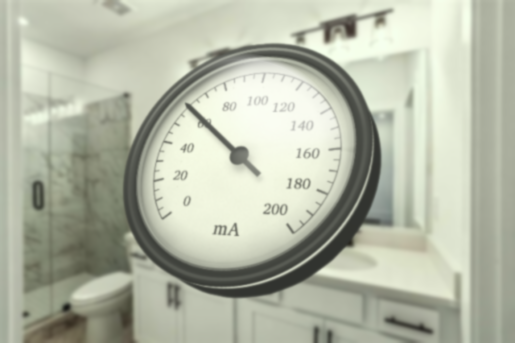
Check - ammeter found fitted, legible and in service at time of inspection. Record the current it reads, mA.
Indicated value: 60 mA
